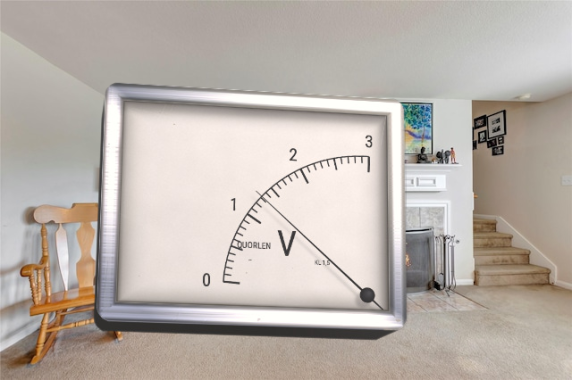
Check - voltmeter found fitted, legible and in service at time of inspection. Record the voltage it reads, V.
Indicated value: 1.3 V
